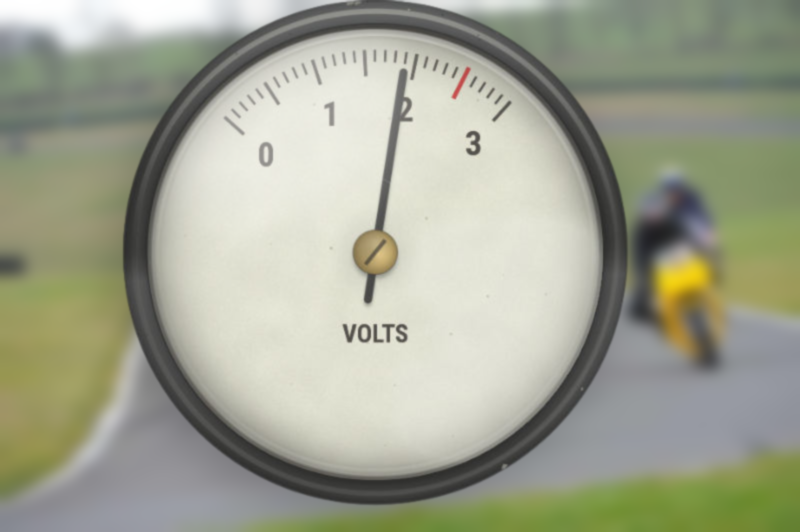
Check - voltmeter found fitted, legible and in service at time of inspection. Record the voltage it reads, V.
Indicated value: 1.9 V
